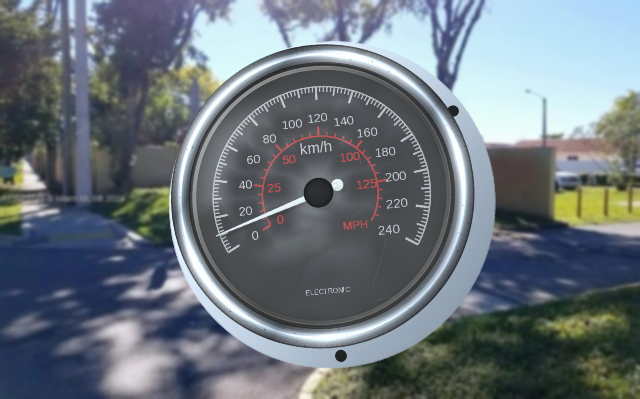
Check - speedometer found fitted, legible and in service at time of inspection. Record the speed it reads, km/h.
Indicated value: 10 km/h
